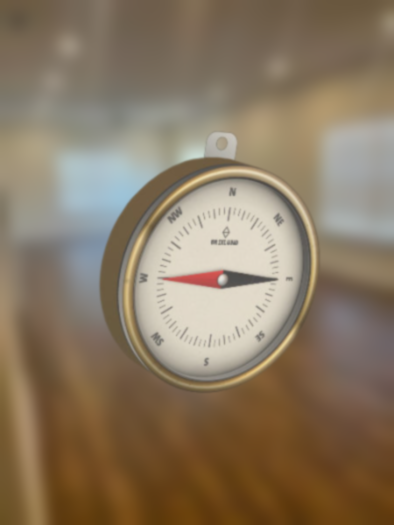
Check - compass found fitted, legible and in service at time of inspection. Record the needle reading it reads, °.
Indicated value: 270 °
